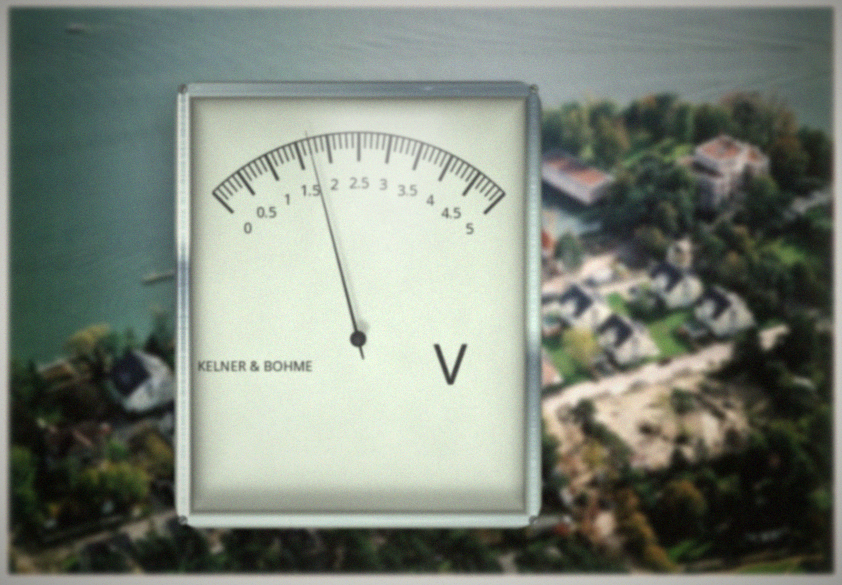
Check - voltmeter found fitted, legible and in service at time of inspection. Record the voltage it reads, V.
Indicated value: 1.7 V
